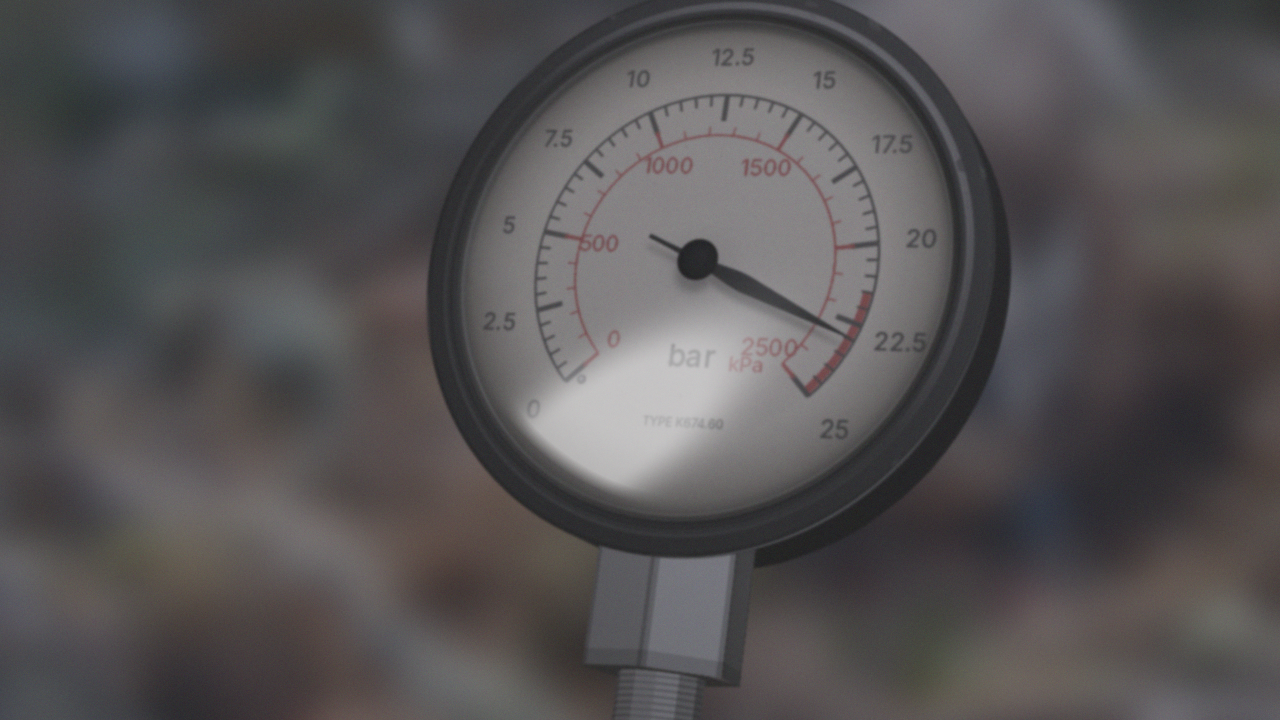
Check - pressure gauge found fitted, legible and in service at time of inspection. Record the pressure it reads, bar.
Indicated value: 23 bar
